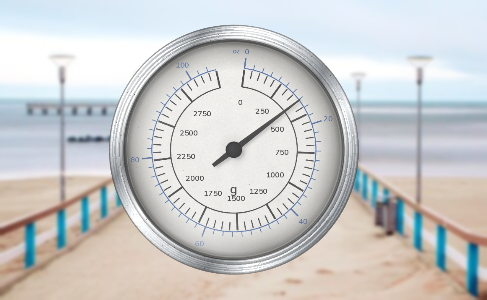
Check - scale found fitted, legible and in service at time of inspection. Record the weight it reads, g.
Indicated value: 400 g
